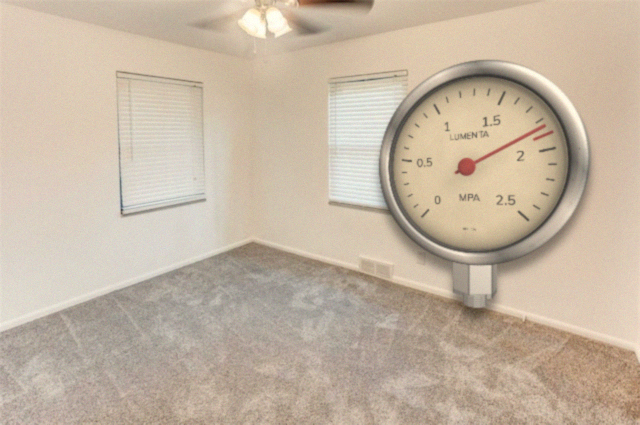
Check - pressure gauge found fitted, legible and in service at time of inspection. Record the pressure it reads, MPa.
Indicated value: 1.85 MPa
